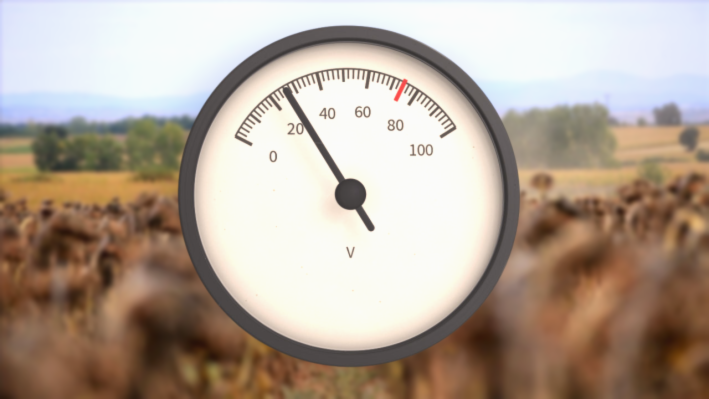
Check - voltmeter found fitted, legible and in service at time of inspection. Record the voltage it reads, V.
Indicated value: 26 V
